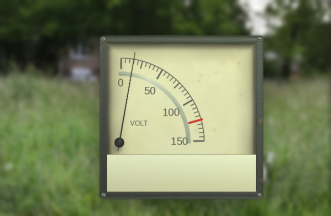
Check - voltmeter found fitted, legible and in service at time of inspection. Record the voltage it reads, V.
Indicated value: 15 V
